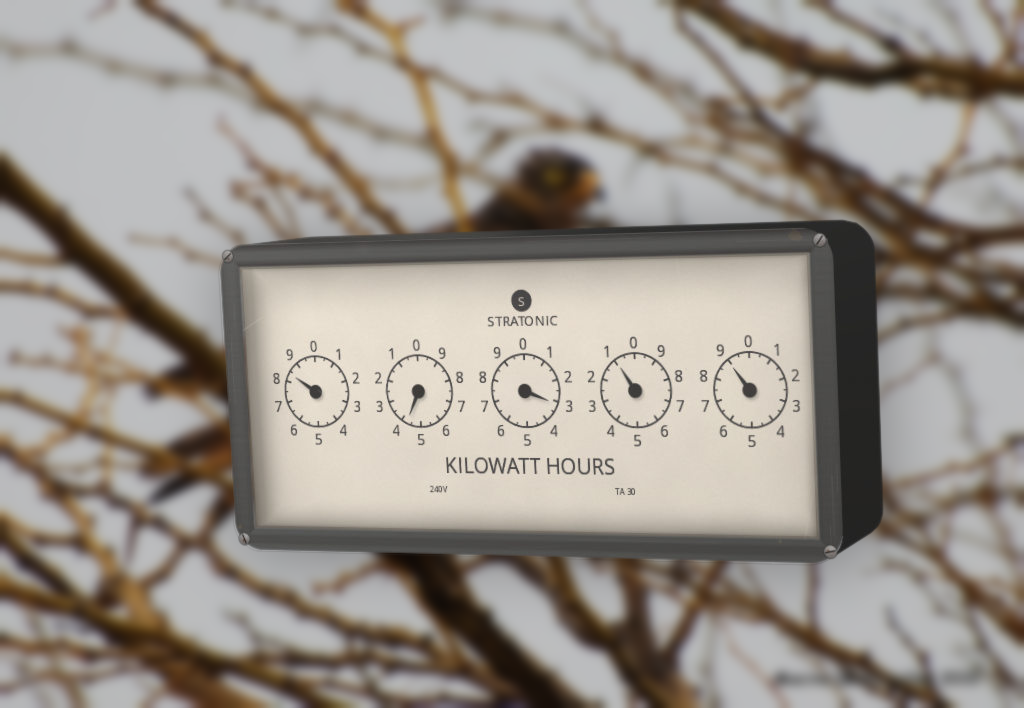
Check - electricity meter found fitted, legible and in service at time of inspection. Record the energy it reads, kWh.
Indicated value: 84309 kWh
